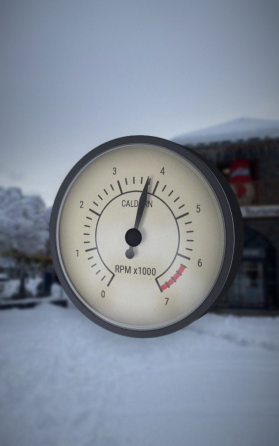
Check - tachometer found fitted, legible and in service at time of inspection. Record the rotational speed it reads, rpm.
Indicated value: 3800 rpm
